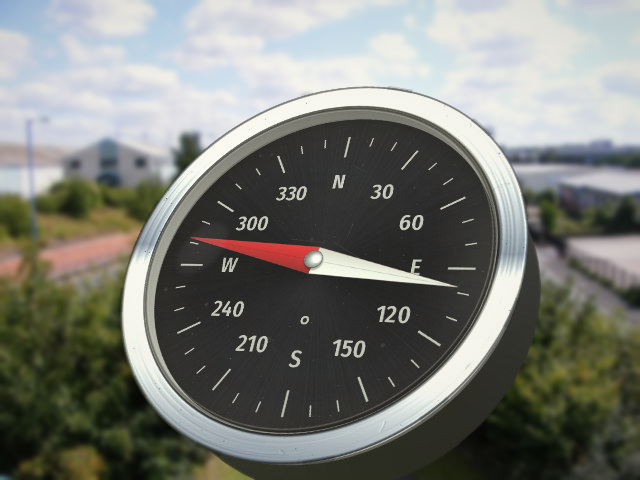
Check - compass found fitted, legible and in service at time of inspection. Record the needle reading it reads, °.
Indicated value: 280 °
